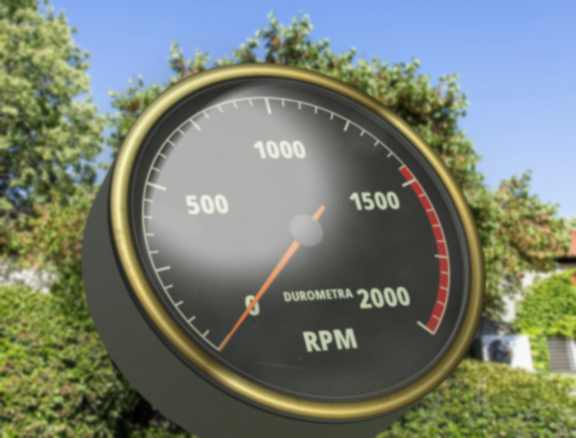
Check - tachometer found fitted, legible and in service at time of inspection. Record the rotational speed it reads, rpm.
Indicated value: 0 rpm
